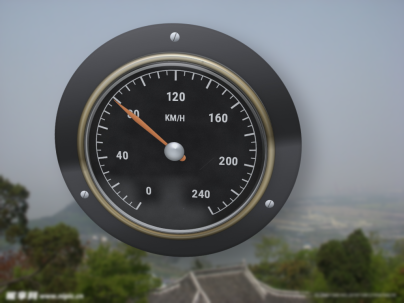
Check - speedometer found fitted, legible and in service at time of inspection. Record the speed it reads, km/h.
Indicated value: 80 km/h
